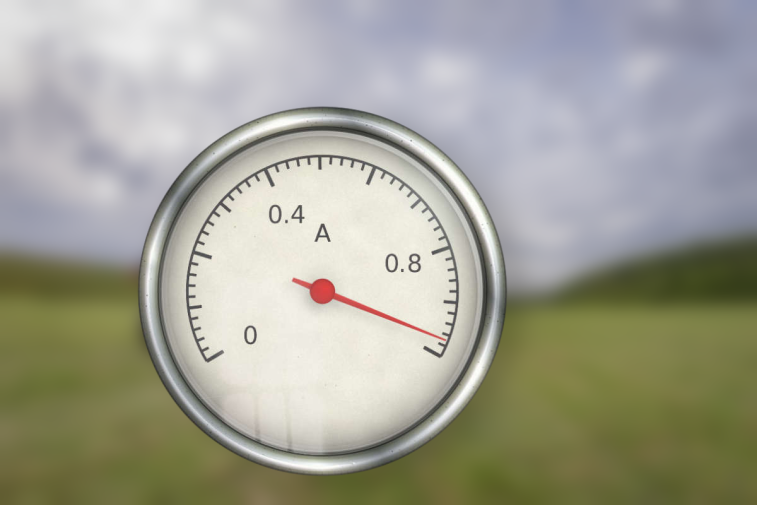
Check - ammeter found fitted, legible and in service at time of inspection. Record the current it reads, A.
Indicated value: 0.97 A
